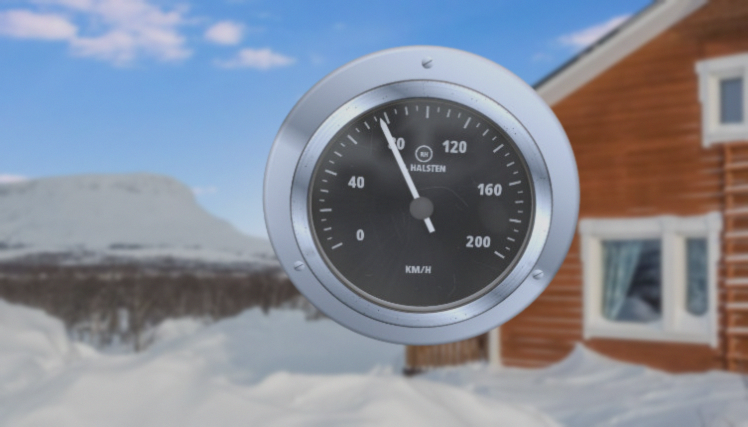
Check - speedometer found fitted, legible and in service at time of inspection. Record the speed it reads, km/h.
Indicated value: 77.5 km/h
